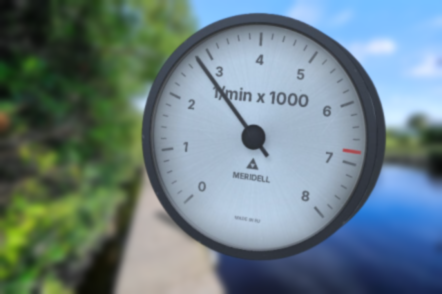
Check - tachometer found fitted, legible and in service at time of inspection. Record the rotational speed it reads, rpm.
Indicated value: 2800 rpm
